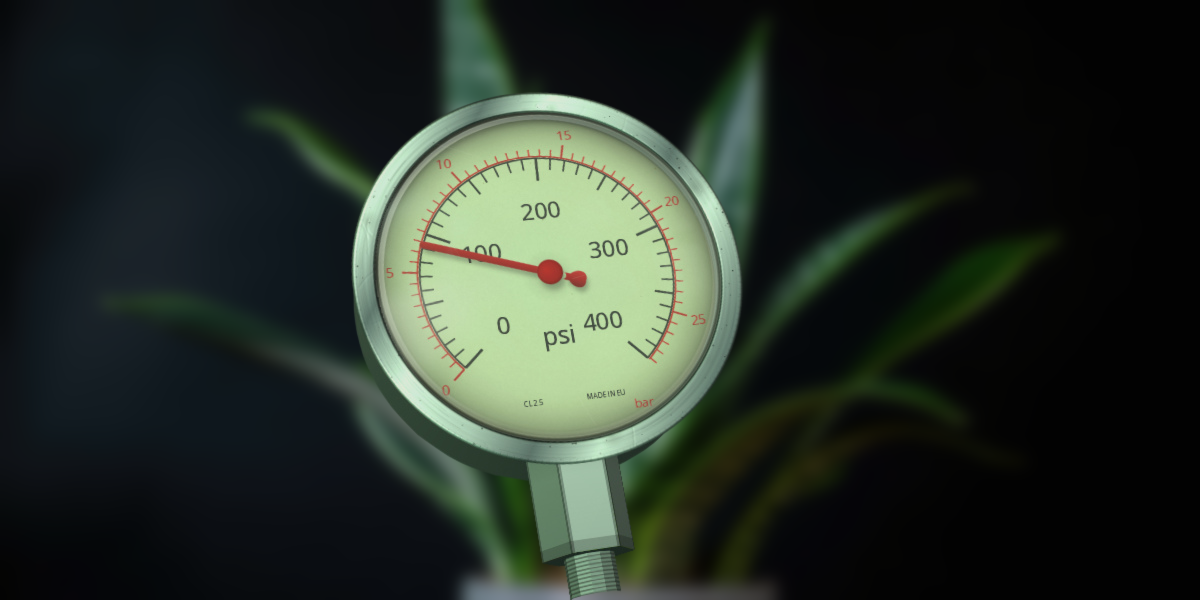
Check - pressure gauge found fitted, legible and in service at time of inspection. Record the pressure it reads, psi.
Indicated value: 90 psi
